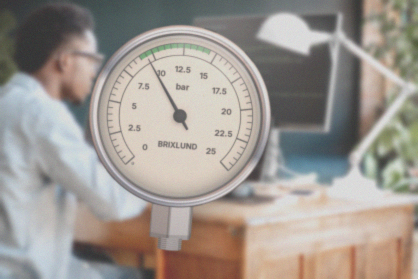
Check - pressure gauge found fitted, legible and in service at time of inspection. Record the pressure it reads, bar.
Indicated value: 9.5 bar
